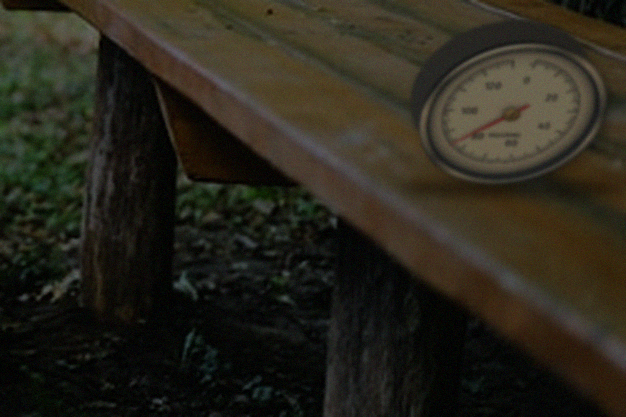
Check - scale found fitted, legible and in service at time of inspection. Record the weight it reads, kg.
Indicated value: 85 kg
